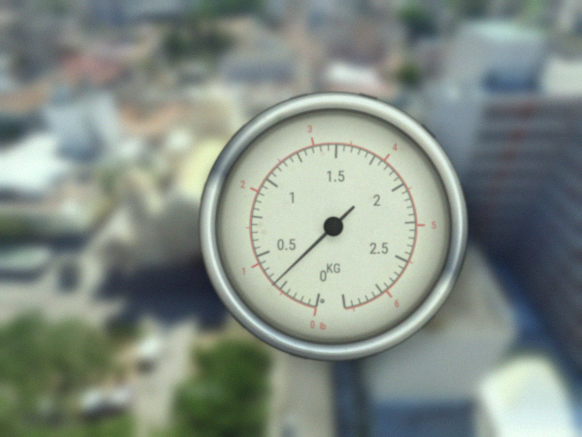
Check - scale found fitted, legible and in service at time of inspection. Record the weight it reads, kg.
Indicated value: 0.3 kg
